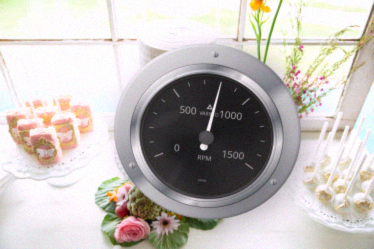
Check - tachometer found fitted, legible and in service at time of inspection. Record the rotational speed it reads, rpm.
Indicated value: 800 rpm
